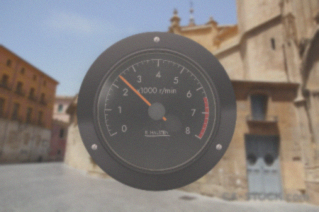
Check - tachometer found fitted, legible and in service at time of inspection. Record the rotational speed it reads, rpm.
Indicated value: 2400 rpm
